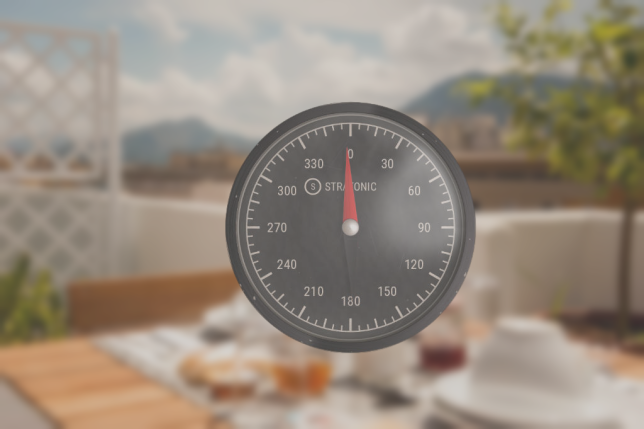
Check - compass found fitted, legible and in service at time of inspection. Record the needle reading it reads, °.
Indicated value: 357.5 °
